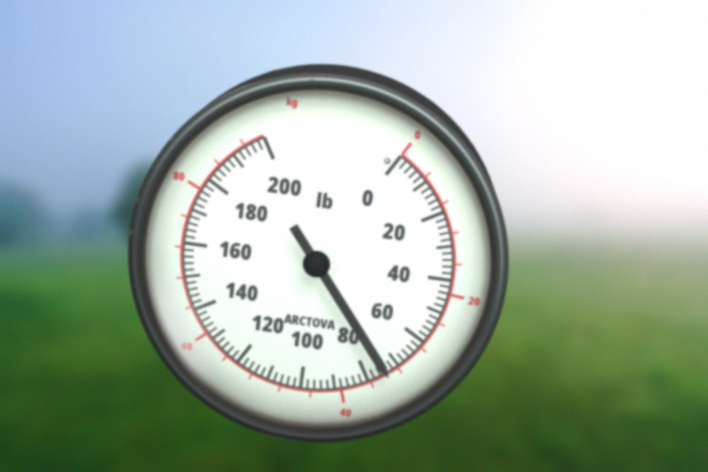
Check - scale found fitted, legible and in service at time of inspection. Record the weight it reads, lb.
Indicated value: 74 lb
